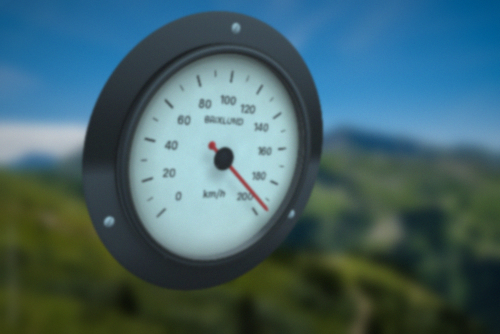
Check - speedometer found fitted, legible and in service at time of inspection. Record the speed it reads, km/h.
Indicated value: 195 km/h
